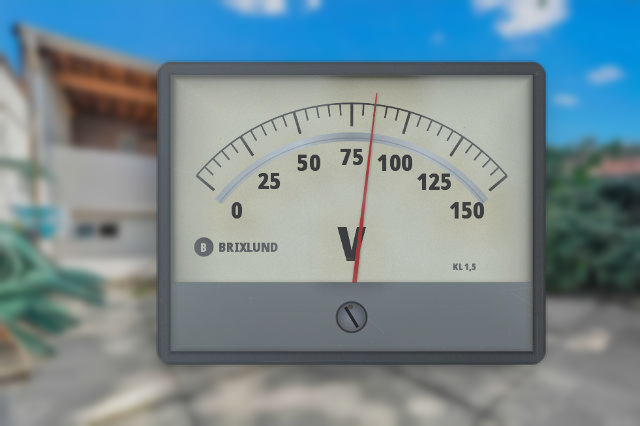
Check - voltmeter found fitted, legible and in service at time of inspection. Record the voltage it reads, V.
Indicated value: 85 V
